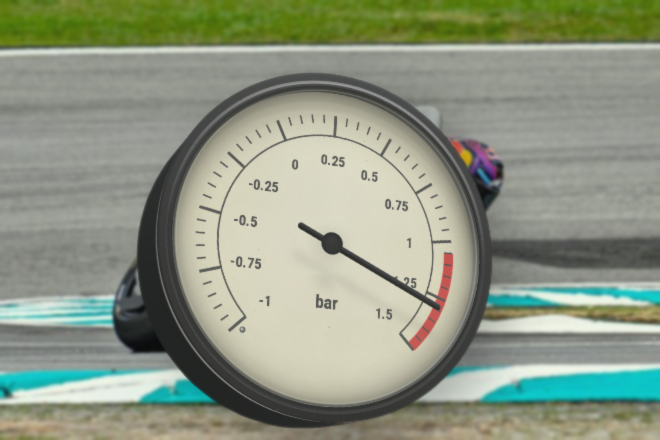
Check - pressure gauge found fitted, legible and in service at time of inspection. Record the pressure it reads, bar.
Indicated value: 1.3 bar
